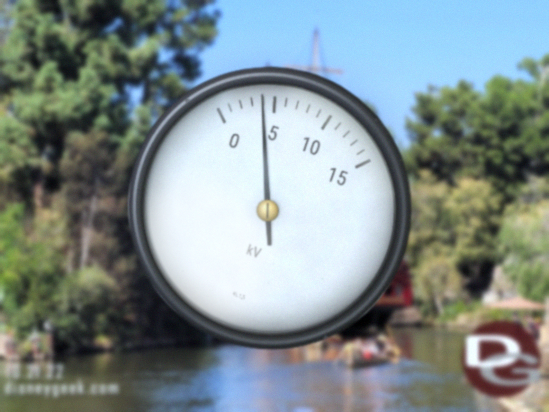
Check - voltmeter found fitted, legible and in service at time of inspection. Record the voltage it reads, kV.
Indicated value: 4 kV
